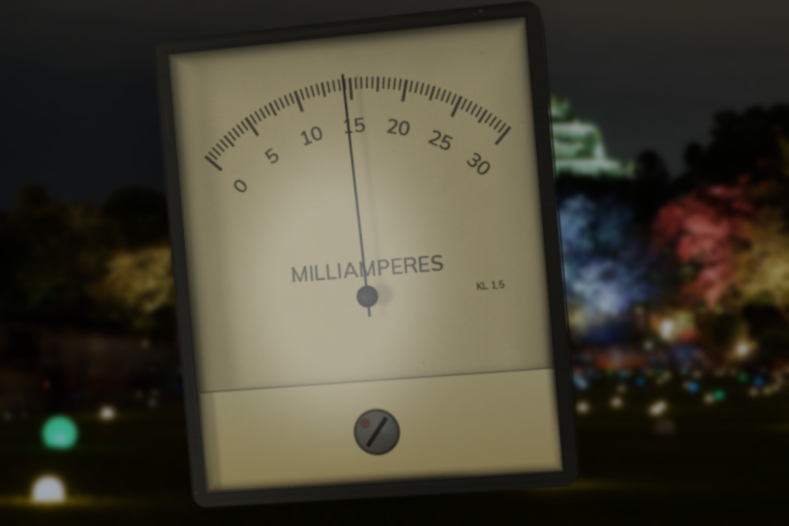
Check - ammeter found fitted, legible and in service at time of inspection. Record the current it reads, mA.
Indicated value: 14.5 mA
